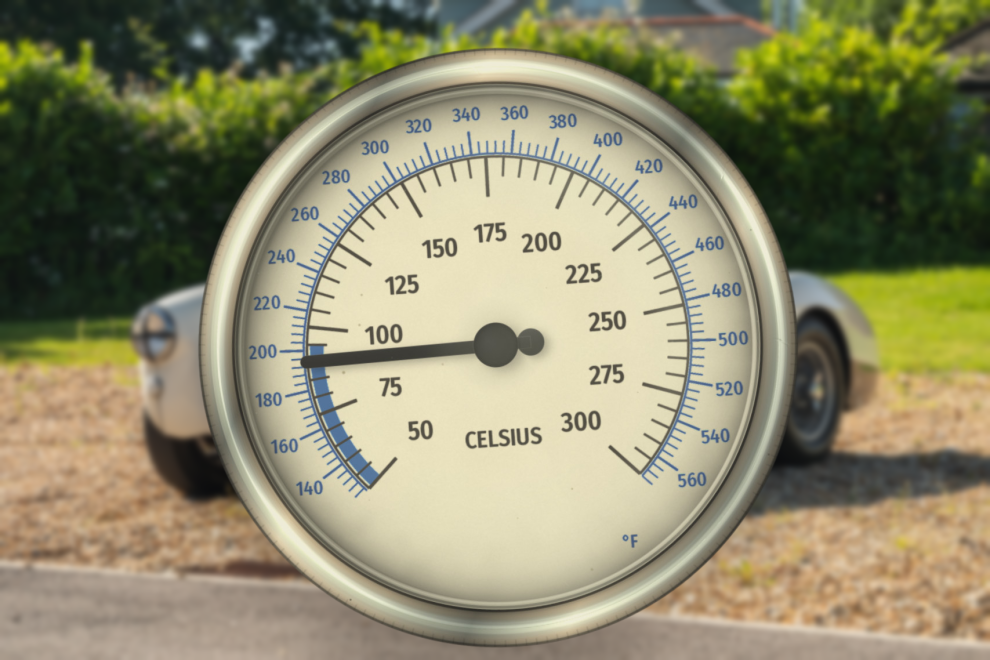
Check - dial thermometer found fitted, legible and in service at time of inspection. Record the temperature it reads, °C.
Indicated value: 90 °C
